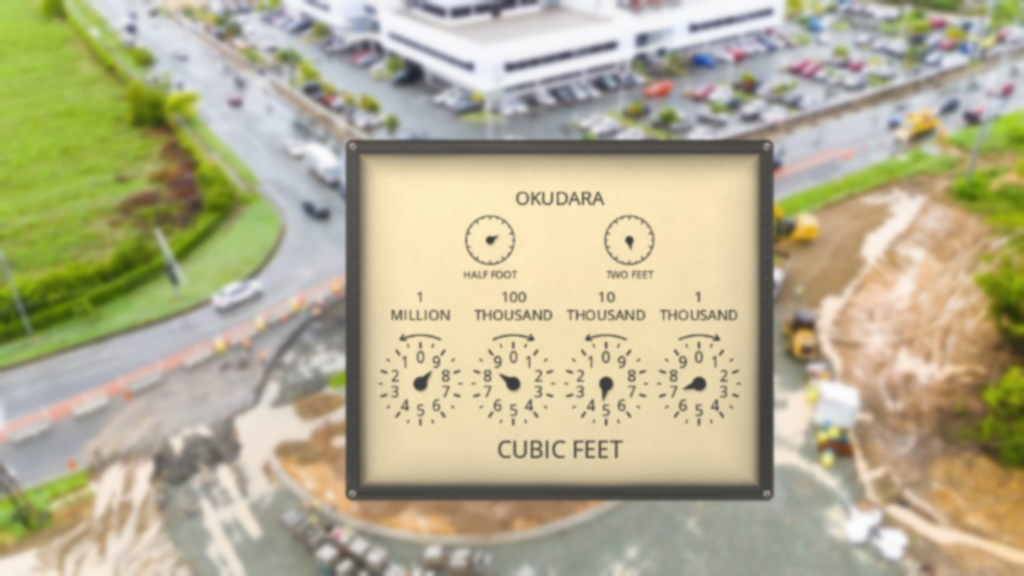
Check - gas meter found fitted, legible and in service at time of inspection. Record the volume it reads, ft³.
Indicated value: 884700 ft³
